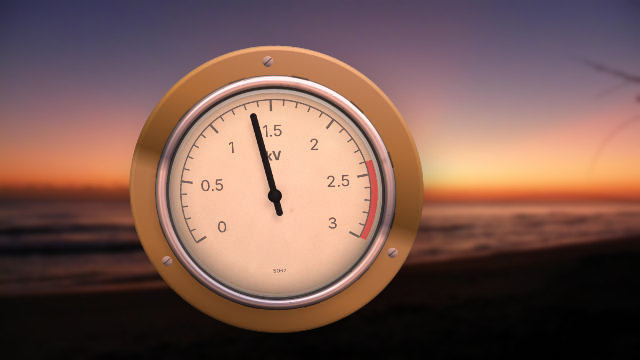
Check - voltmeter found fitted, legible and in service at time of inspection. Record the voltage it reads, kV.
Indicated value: 1.35 kV
